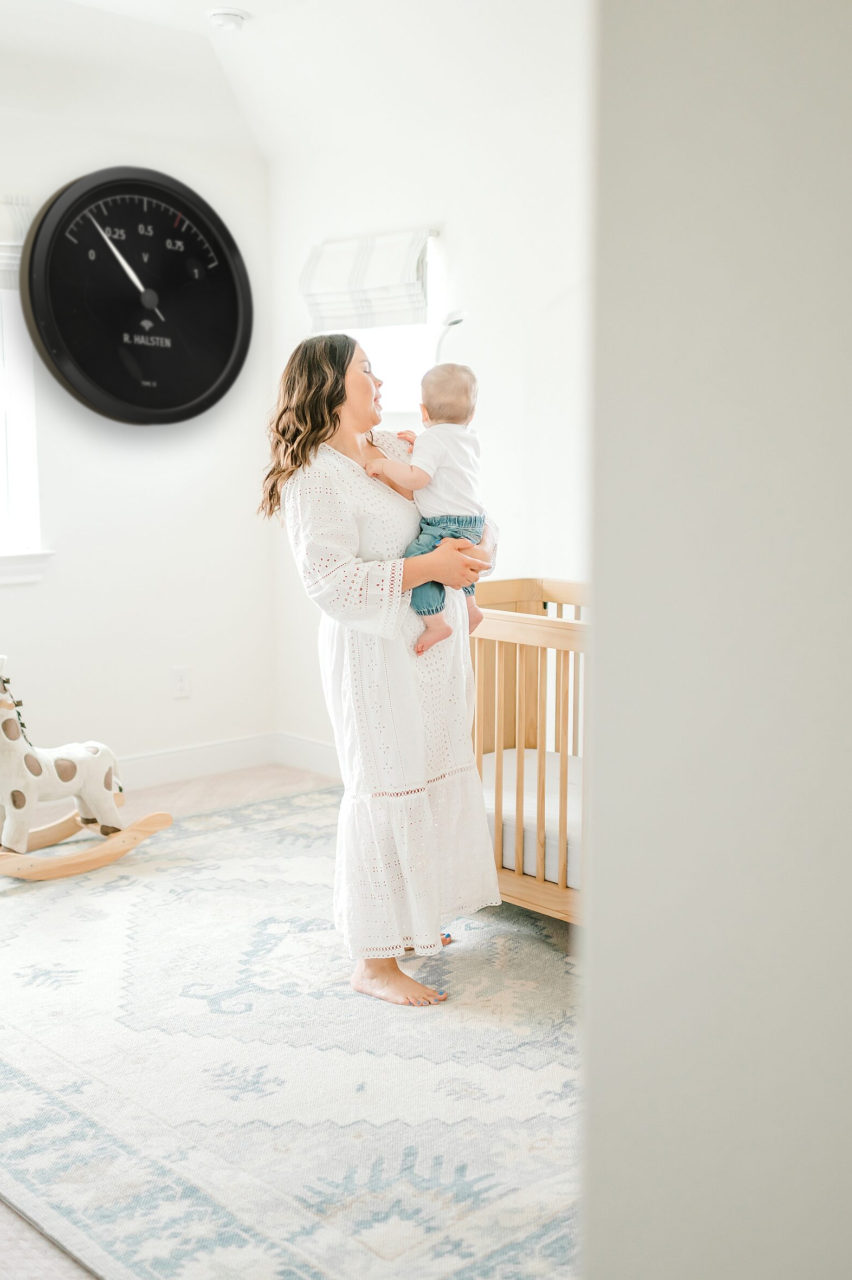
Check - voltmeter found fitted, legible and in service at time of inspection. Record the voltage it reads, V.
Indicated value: 0.15 V
